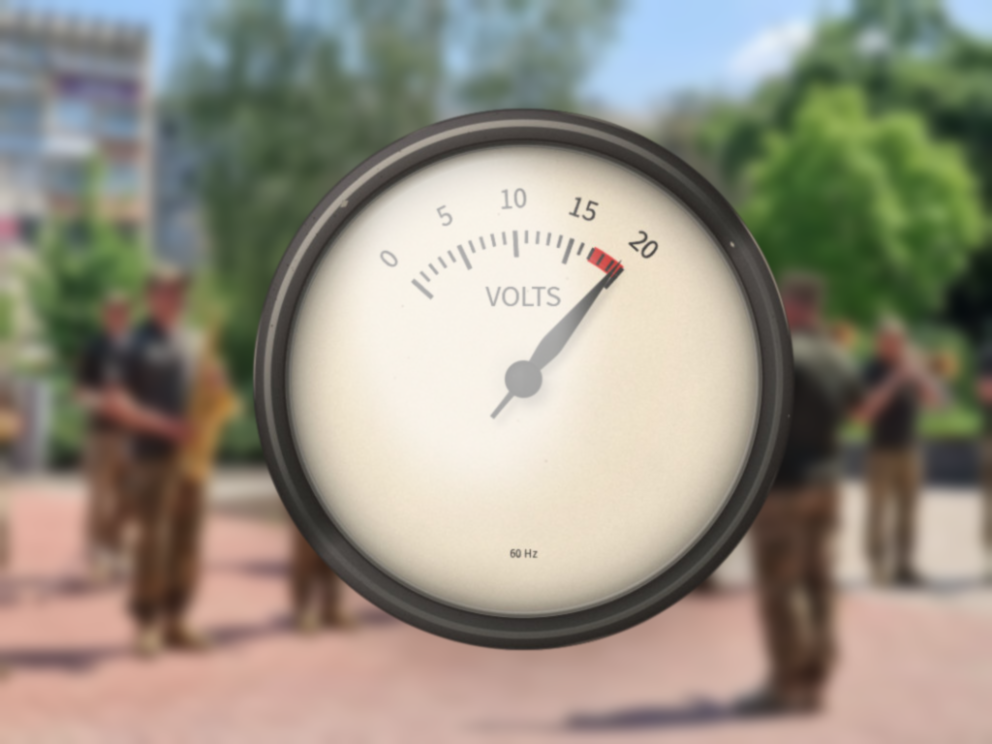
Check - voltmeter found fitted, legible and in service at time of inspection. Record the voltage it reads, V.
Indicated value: 19.5 V
